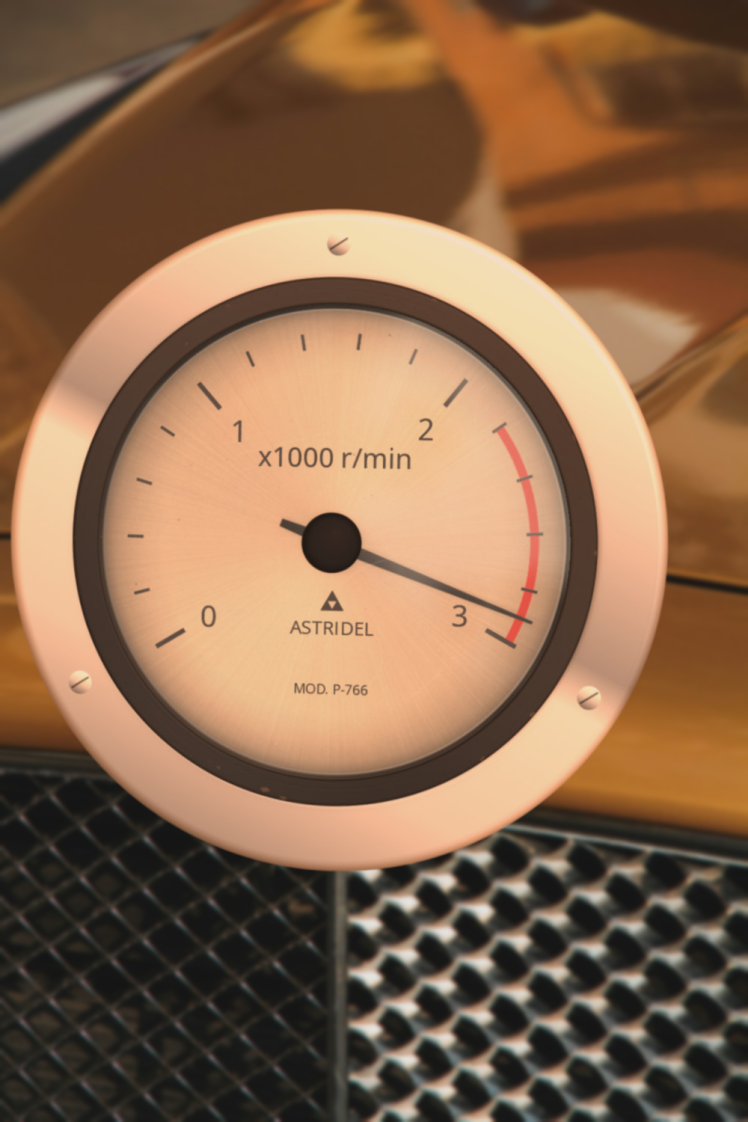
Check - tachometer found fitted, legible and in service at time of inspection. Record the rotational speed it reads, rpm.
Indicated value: 2900 rpm
